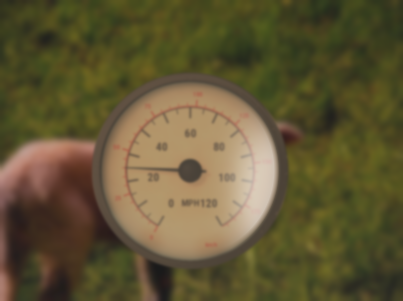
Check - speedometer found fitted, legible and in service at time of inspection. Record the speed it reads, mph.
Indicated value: 25 mph
